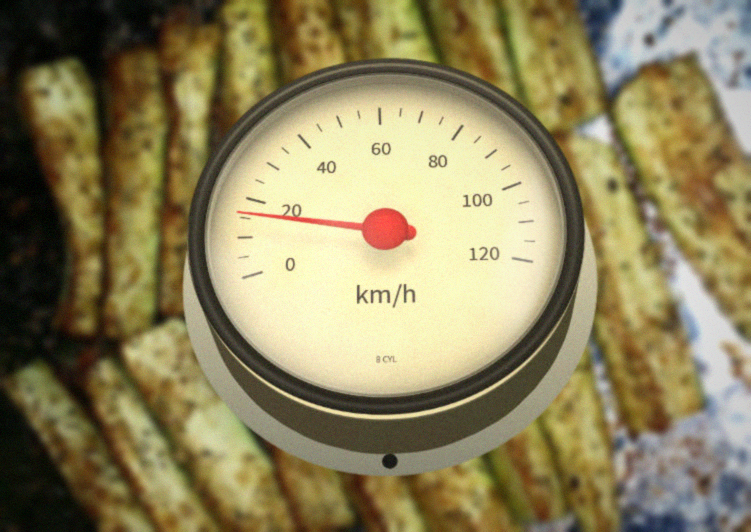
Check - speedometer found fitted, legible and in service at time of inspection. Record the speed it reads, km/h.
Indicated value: 15 km/h
